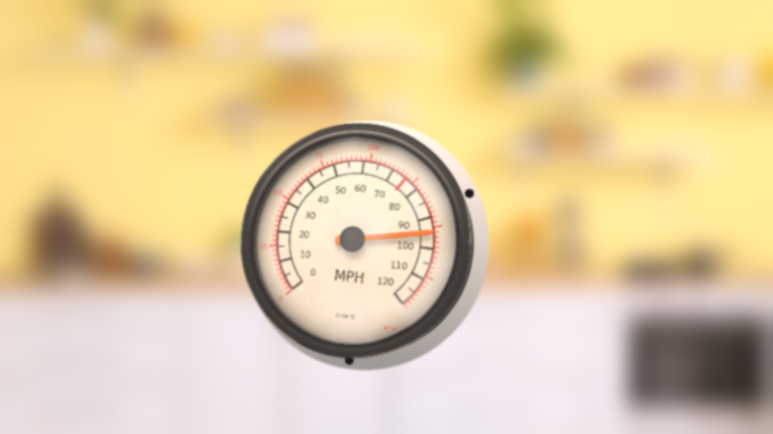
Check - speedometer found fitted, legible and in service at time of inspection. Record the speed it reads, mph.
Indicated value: 95 mph
